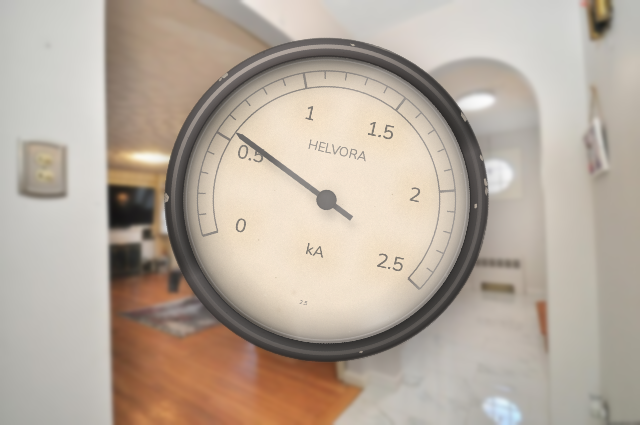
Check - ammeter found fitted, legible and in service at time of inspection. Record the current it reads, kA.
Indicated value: 0.55 kA
